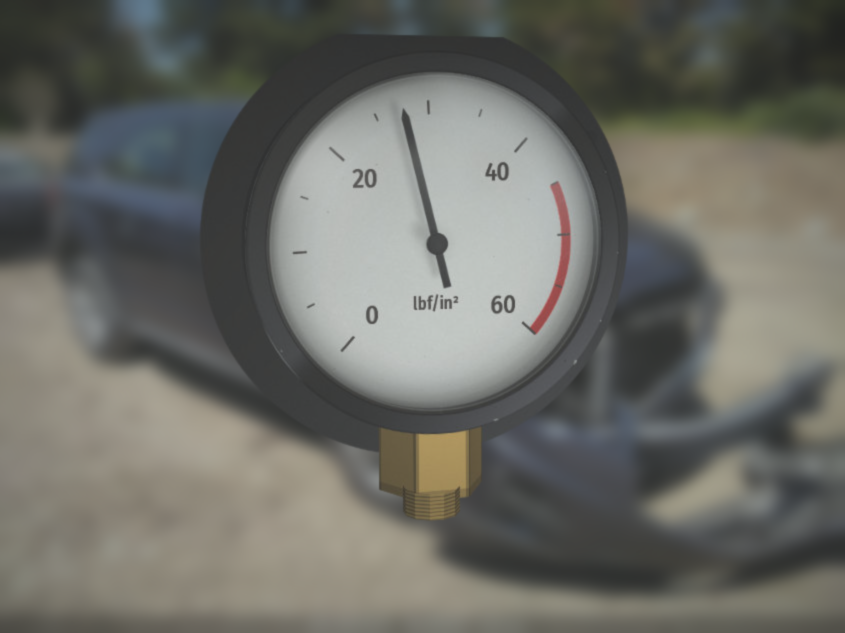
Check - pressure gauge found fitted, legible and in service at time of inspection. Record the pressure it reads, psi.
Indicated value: 27.5 psi
